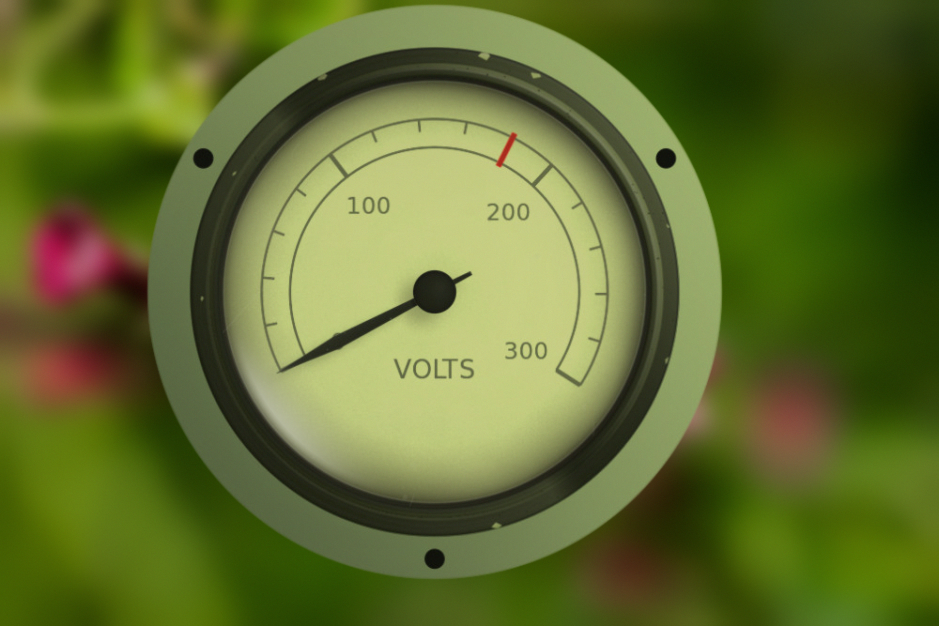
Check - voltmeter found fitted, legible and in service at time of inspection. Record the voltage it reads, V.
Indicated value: 0 V
